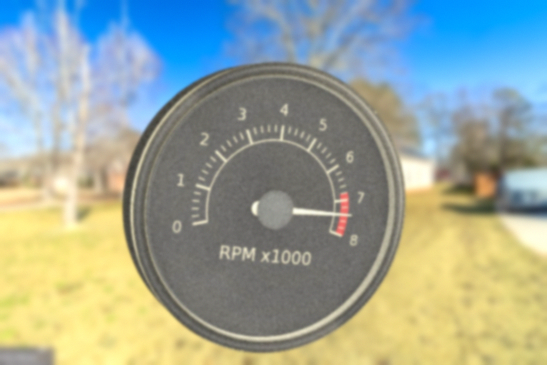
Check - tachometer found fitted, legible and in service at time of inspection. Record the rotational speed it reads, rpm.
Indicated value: 7400 rpm
